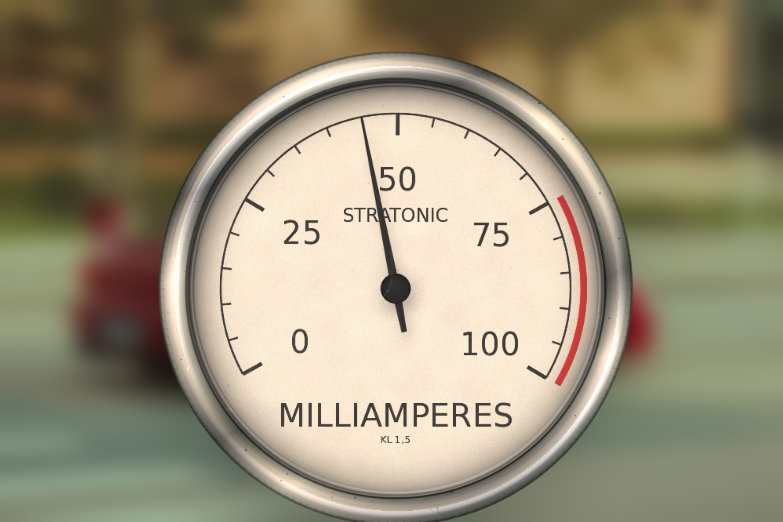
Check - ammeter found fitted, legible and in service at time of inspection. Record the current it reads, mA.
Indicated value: 45 mA
